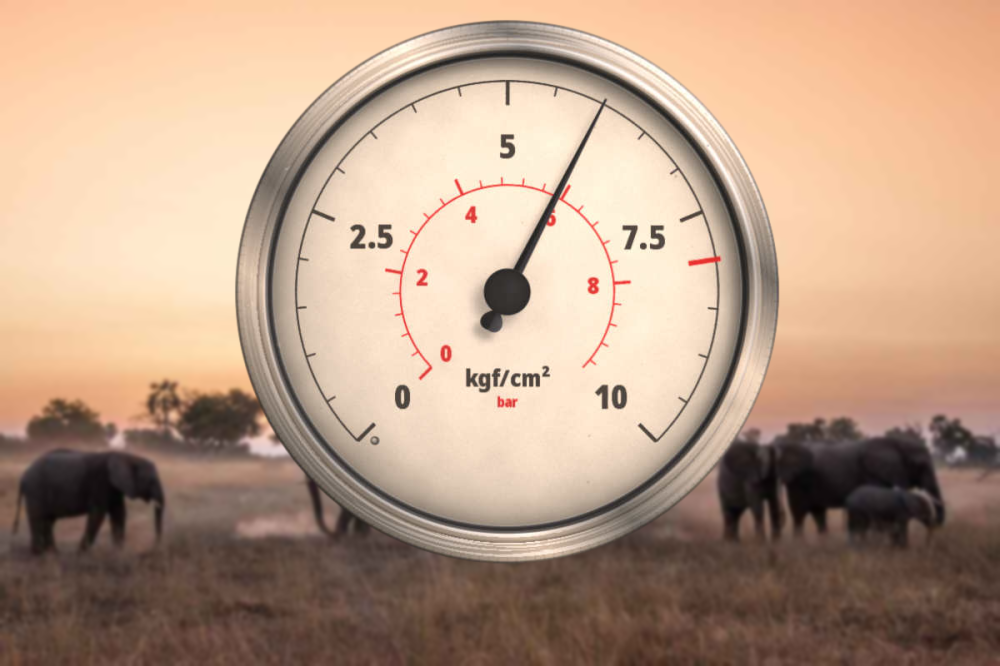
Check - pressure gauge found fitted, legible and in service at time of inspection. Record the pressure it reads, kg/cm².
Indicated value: 6 kg/cm²
